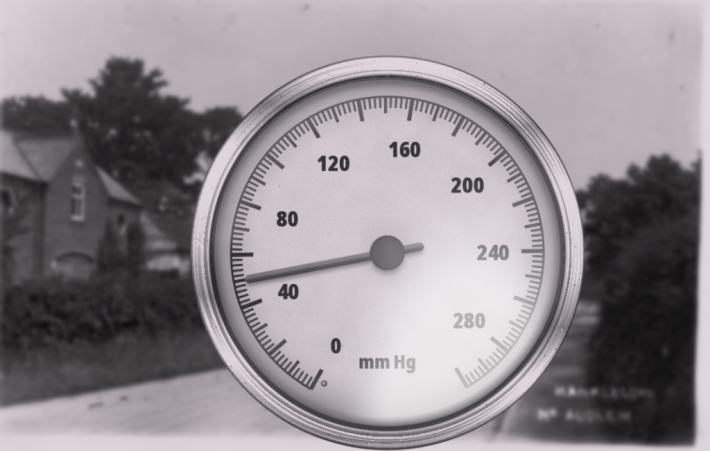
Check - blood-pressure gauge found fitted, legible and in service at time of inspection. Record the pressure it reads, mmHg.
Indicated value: 50 mmHg
